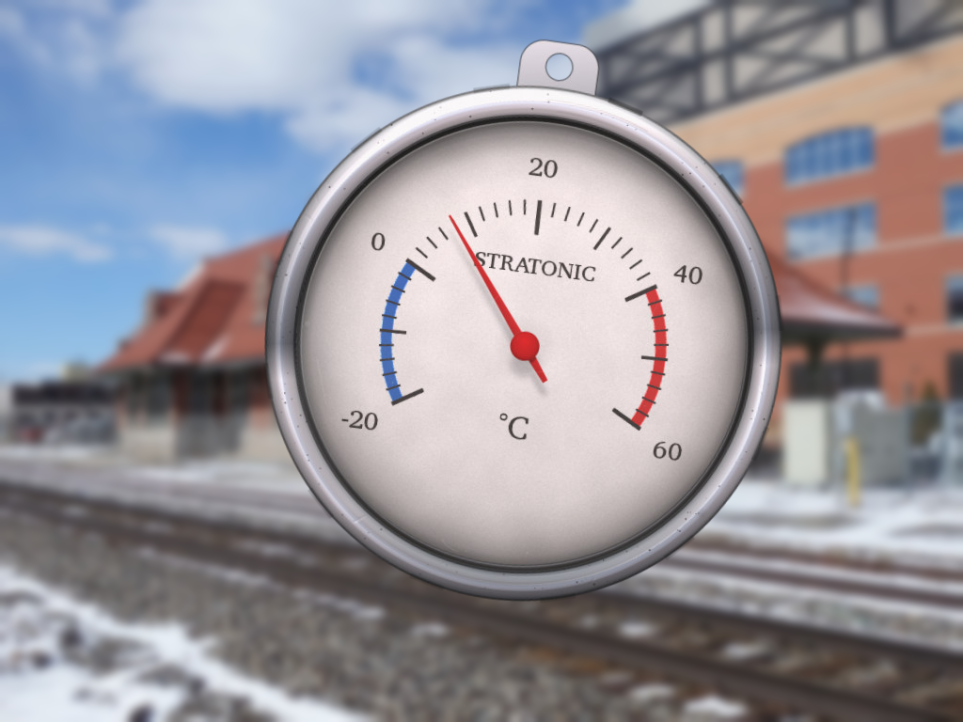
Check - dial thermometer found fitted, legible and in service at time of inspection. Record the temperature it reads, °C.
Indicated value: 8 °C
